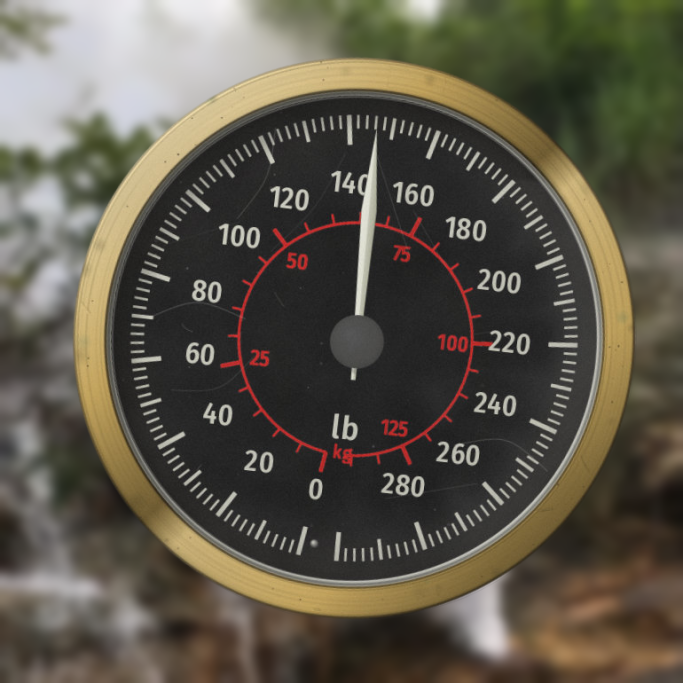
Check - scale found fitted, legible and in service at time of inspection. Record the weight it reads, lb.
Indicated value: 146 lb
